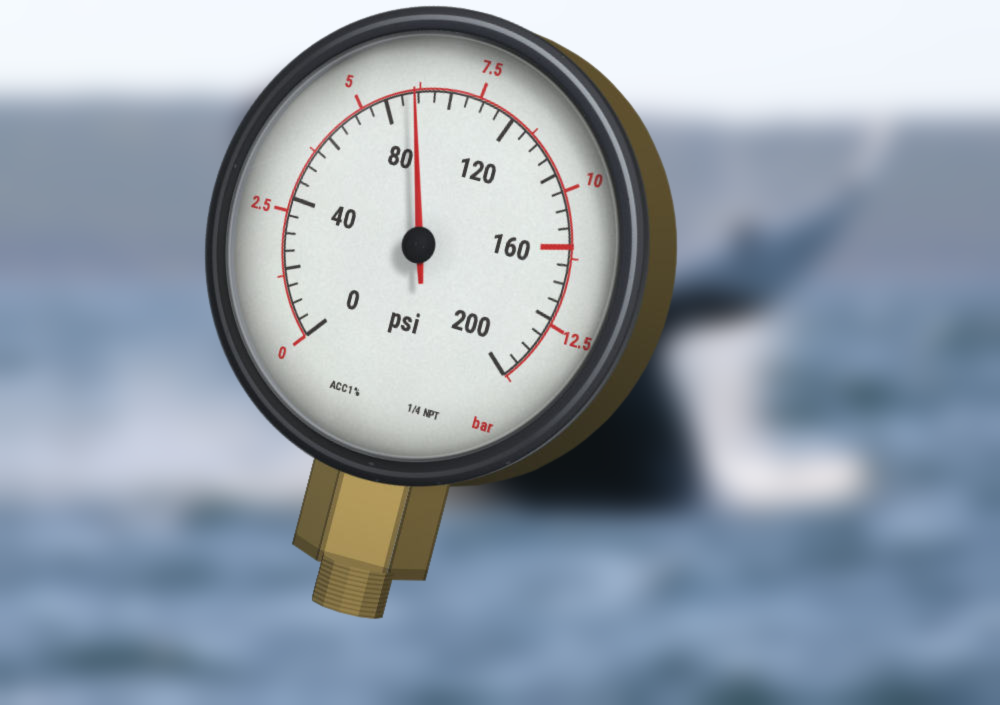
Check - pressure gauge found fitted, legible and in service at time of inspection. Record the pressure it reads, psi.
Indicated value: 90 psi
